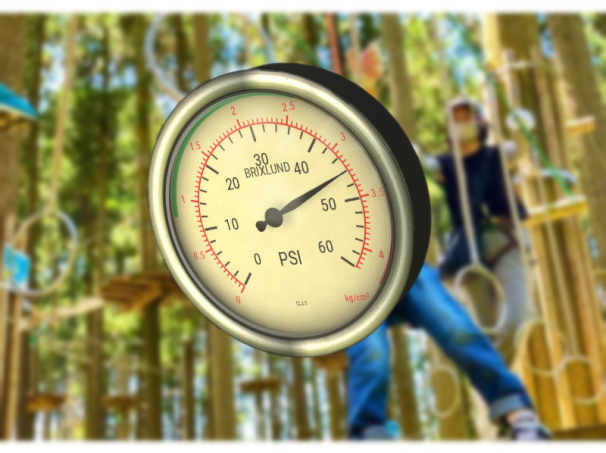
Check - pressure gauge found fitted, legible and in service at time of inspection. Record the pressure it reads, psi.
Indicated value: 46 psi
